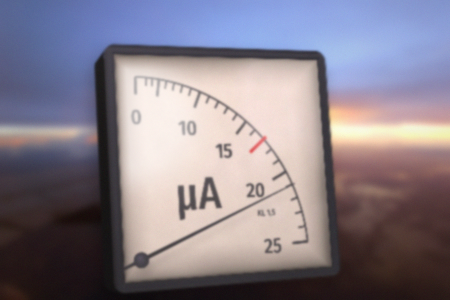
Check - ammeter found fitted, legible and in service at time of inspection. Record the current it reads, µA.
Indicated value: 21 µA
